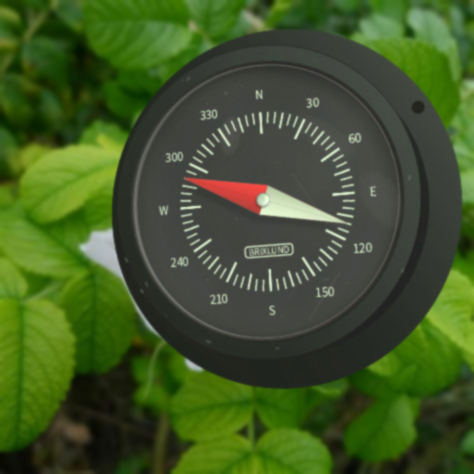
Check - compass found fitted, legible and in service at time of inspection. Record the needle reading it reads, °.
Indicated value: 290 °
